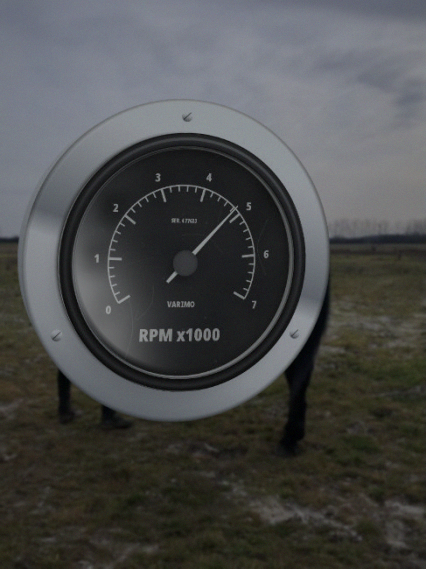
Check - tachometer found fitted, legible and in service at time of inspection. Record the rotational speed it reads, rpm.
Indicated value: 4800 rpm
